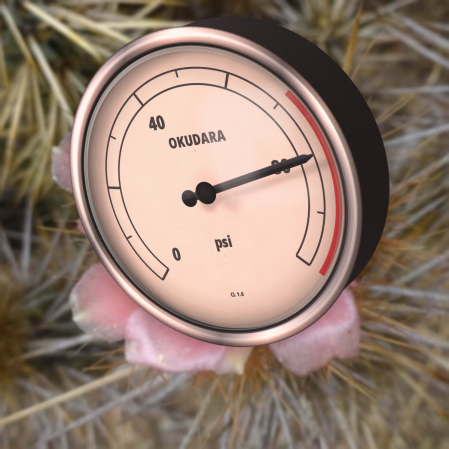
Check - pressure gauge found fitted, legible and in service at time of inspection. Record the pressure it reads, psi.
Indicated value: 80 psi
